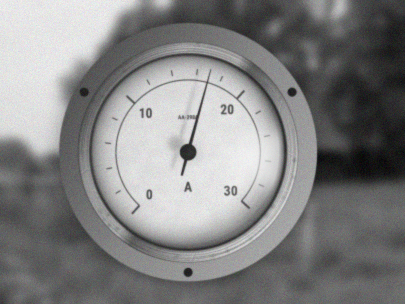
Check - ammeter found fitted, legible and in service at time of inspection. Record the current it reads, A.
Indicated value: 17 A
